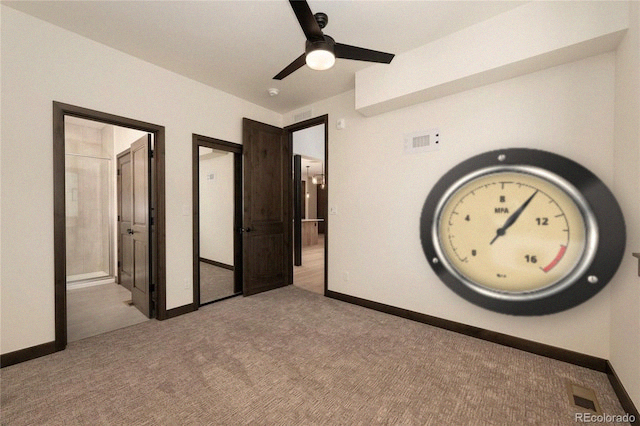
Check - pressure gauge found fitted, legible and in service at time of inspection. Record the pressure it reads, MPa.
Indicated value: 10 MPa
